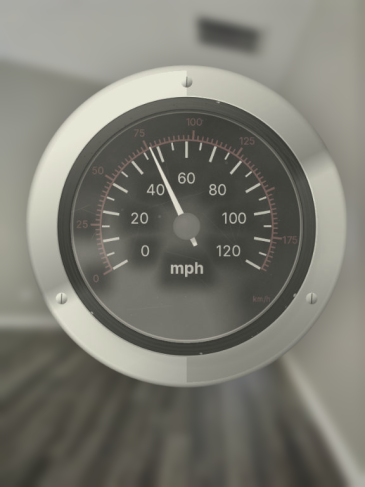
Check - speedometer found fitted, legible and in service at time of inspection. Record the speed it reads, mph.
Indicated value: 47.5 mph
